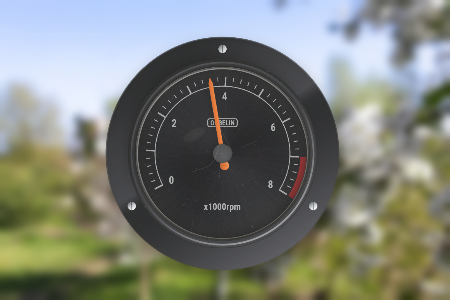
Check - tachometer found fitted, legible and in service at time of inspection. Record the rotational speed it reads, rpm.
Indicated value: 3600 rpm
